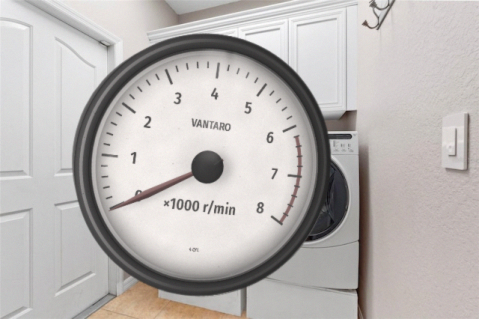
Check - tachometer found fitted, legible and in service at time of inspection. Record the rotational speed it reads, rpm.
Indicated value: 0 rpm
